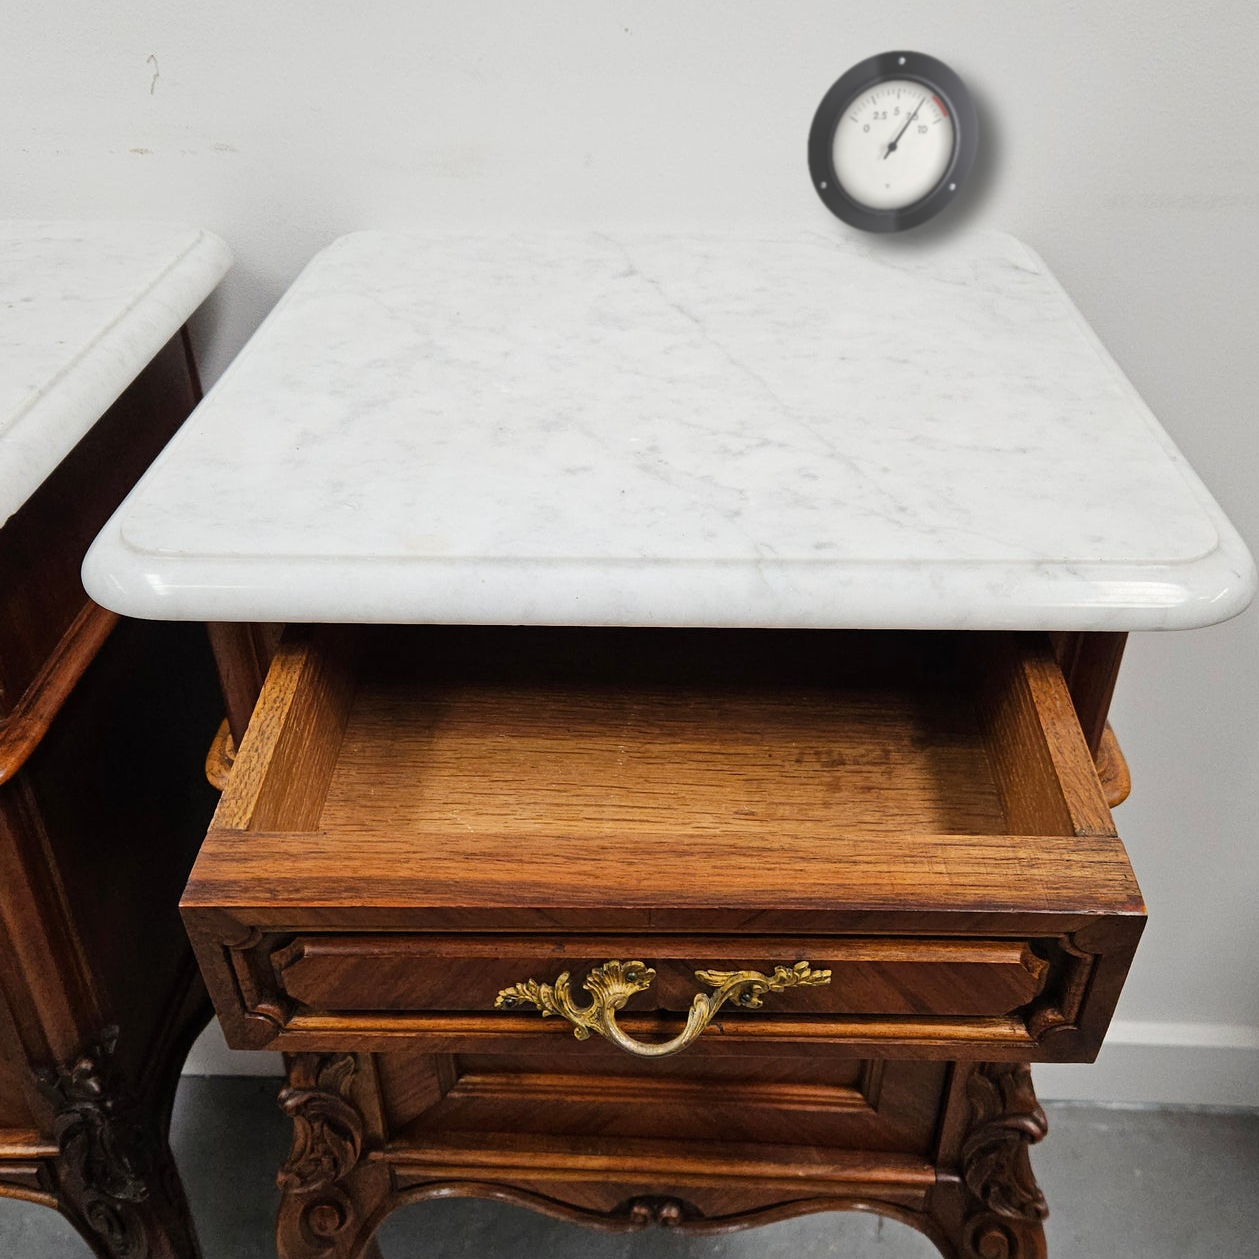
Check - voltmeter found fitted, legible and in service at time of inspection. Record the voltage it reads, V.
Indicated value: 7.5 V
